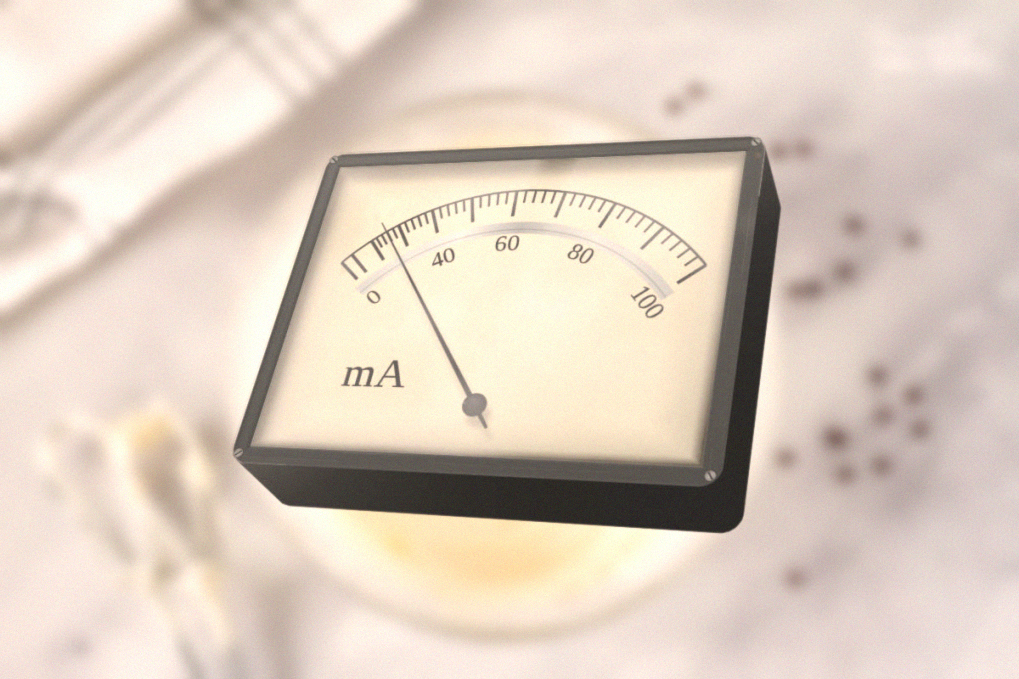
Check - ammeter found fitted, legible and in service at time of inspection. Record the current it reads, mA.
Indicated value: 26 mA
